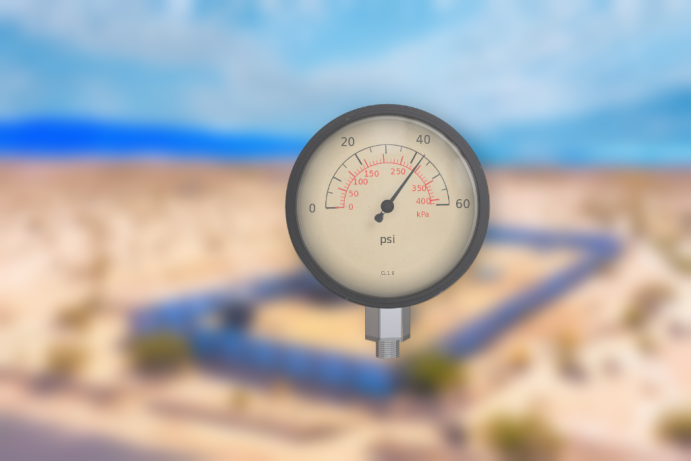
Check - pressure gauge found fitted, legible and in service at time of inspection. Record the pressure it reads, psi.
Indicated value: 42.5 psi
